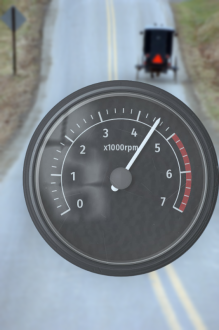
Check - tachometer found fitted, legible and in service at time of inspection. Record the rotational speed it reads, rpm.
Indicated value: 4500 rpm
